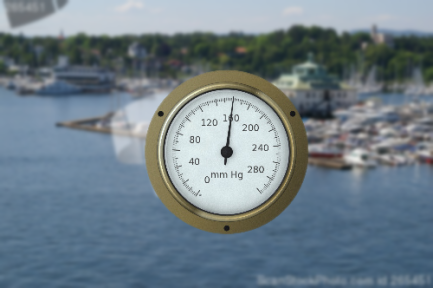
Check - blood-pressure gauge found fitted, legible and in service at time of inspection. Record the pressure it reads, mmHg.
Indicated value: 160 mmHg
